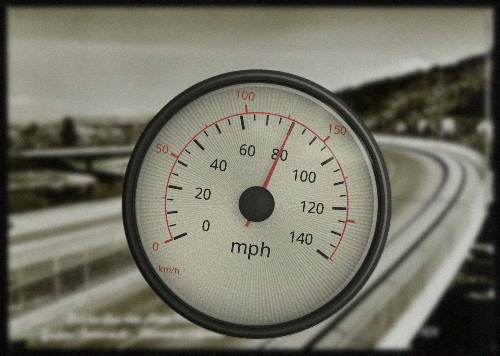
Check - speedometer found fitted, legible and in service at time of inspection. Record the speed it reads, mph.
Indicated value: 80 mph
